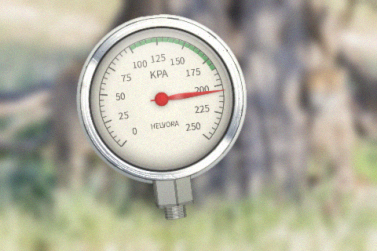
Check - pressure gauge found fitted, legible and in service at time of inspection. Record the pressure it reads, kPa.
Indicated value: 205 kPa
